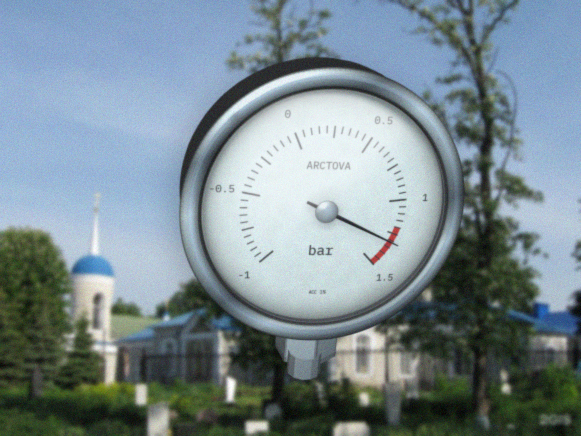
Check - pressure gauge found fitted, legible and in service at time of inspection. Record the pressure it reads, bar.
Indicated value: 1.3 bar
